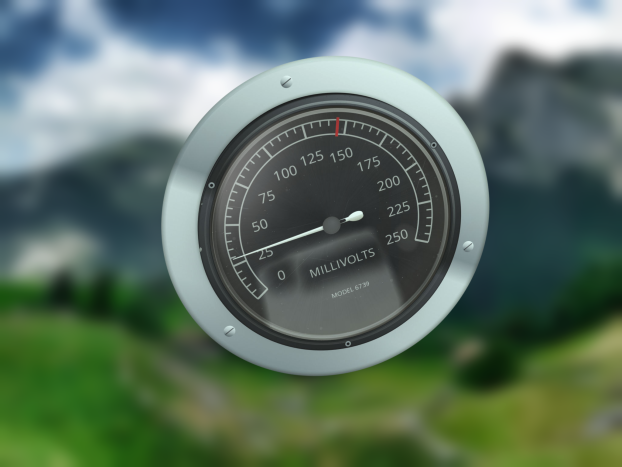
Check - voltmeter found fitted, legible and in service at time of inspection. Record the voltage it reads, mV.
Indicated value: 30 mV
